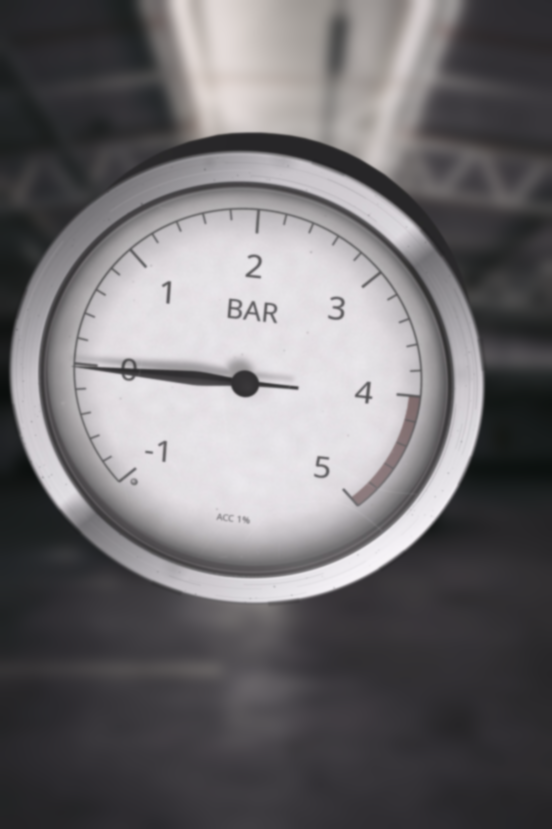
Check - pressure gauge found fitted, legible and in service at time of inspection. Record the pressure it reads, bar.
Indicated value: 0 bar
